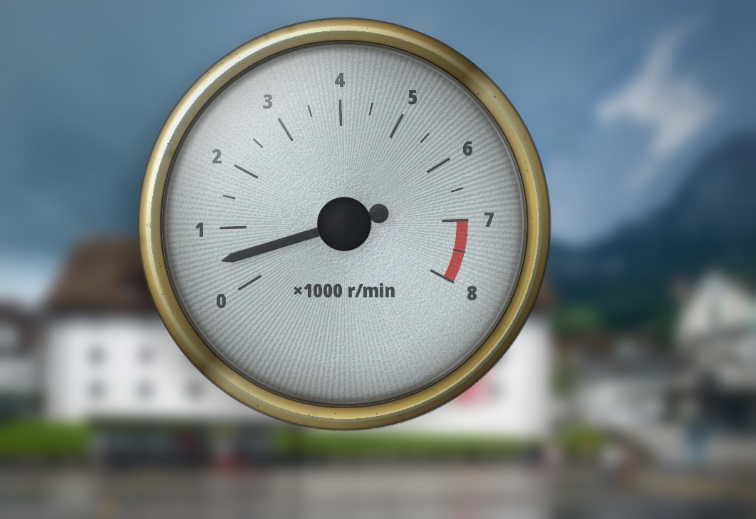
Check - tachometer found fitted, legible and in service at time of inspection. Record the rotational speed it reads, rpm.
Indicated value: 500 rpm
